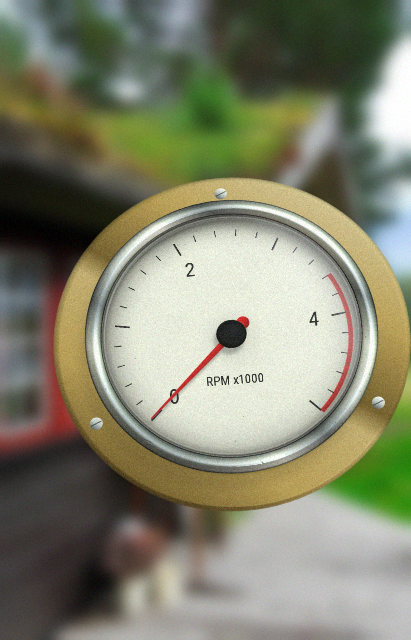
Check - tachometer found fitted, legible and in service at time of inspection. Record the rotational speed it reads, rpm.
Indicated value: 0 rpm
